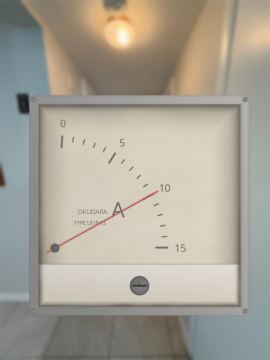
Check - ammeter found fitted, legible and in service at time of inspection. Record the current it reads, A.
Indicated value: 10 A
